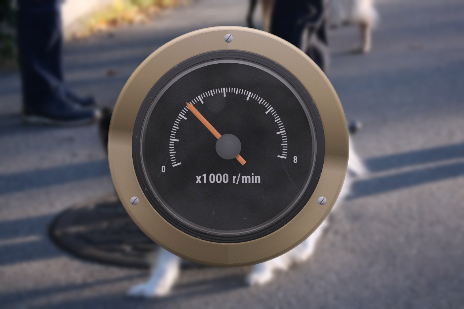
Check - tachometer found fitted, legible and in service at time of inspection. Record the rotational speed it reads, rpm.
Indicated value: 2500 rpm
